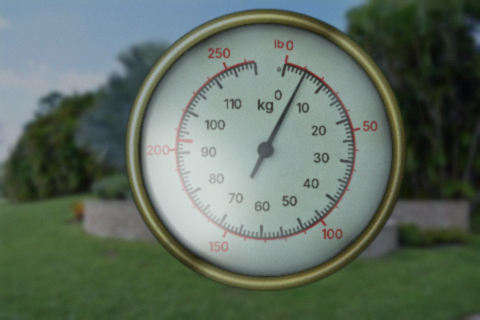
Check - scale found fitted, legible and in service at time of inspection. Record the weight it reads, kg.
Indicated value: 5 kg
